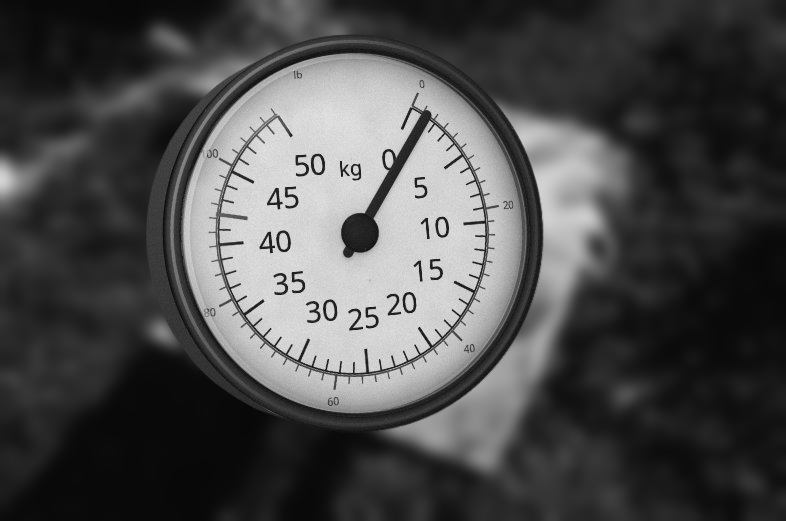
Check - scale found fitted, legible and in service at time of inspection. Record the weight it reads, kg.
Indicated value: 1 kg
